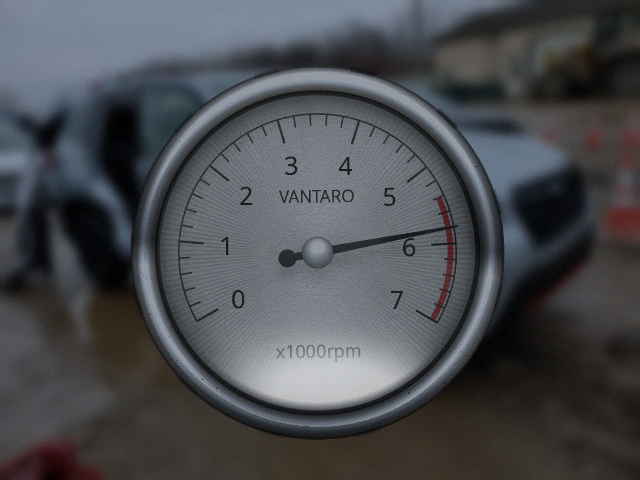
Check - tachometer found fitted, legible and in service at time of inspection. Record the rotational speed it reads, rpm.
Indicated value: 5800 rpm
